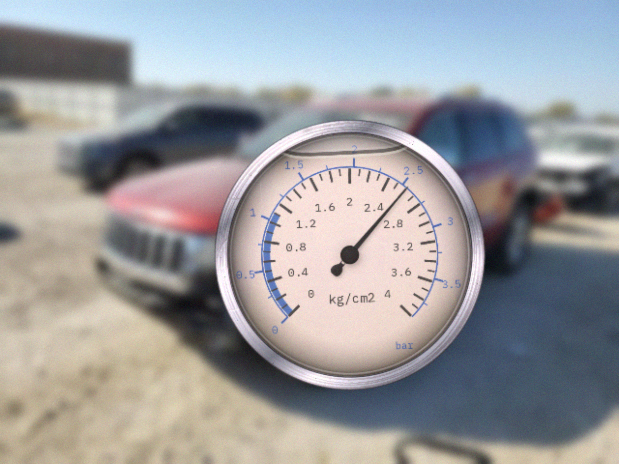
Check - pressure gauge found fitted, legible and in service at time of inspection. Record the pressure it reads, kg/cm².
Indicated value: 2.6 kg/cm²
